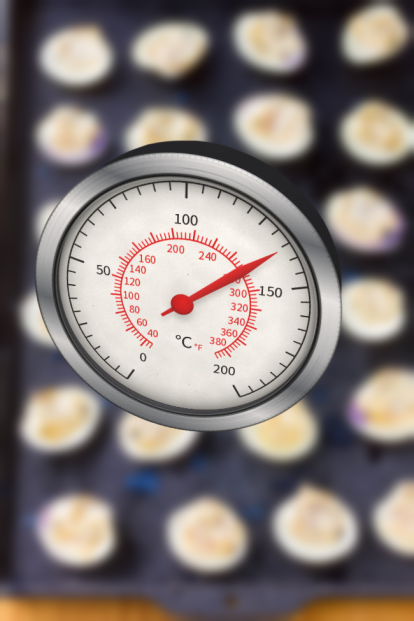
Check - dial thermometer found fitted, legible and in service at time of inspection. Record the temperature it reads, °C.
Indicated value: 135 °C
